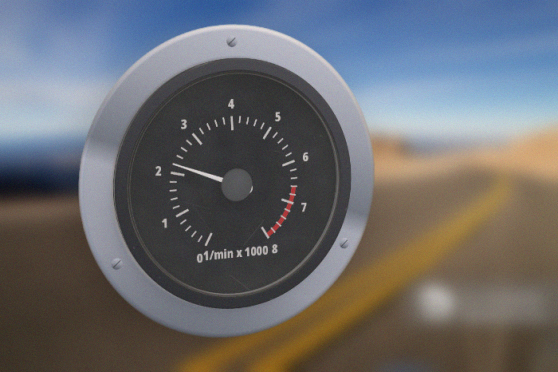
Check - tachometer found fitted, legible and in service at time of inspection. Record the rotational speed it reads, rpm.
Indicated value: 2200 rpm
